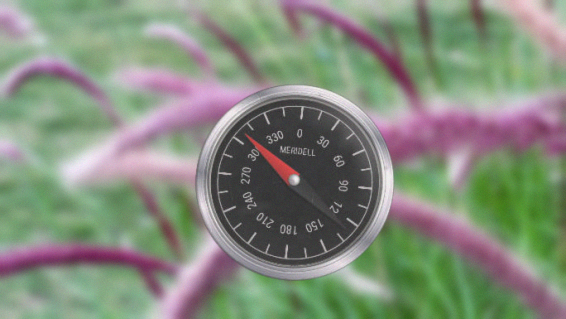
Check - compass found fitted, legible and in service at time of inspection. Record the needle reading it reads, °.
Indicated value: 307.5 °
